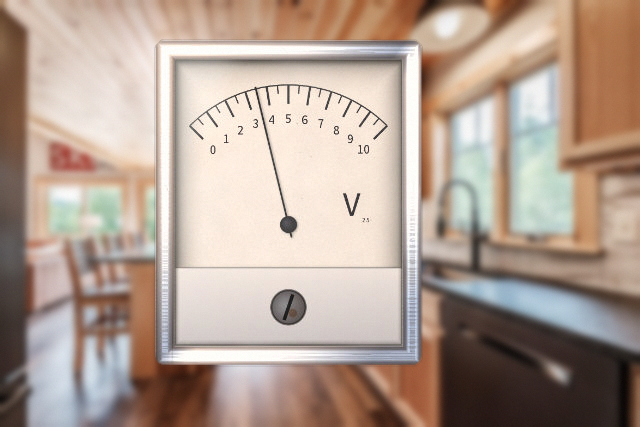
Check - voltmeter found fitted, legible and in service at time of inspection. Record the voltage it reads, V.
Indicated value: 3.5 V
